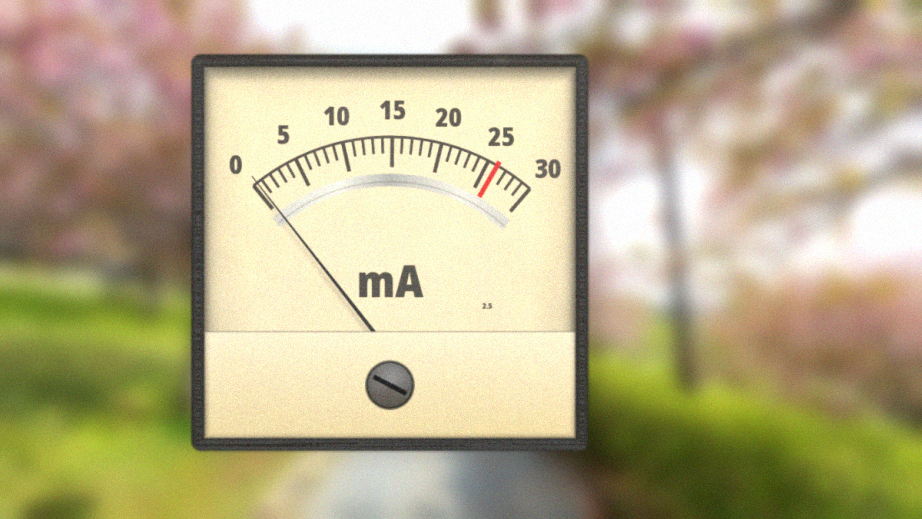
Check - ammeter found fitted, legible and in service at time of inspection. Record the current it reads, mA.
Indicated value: 0.5 mA
